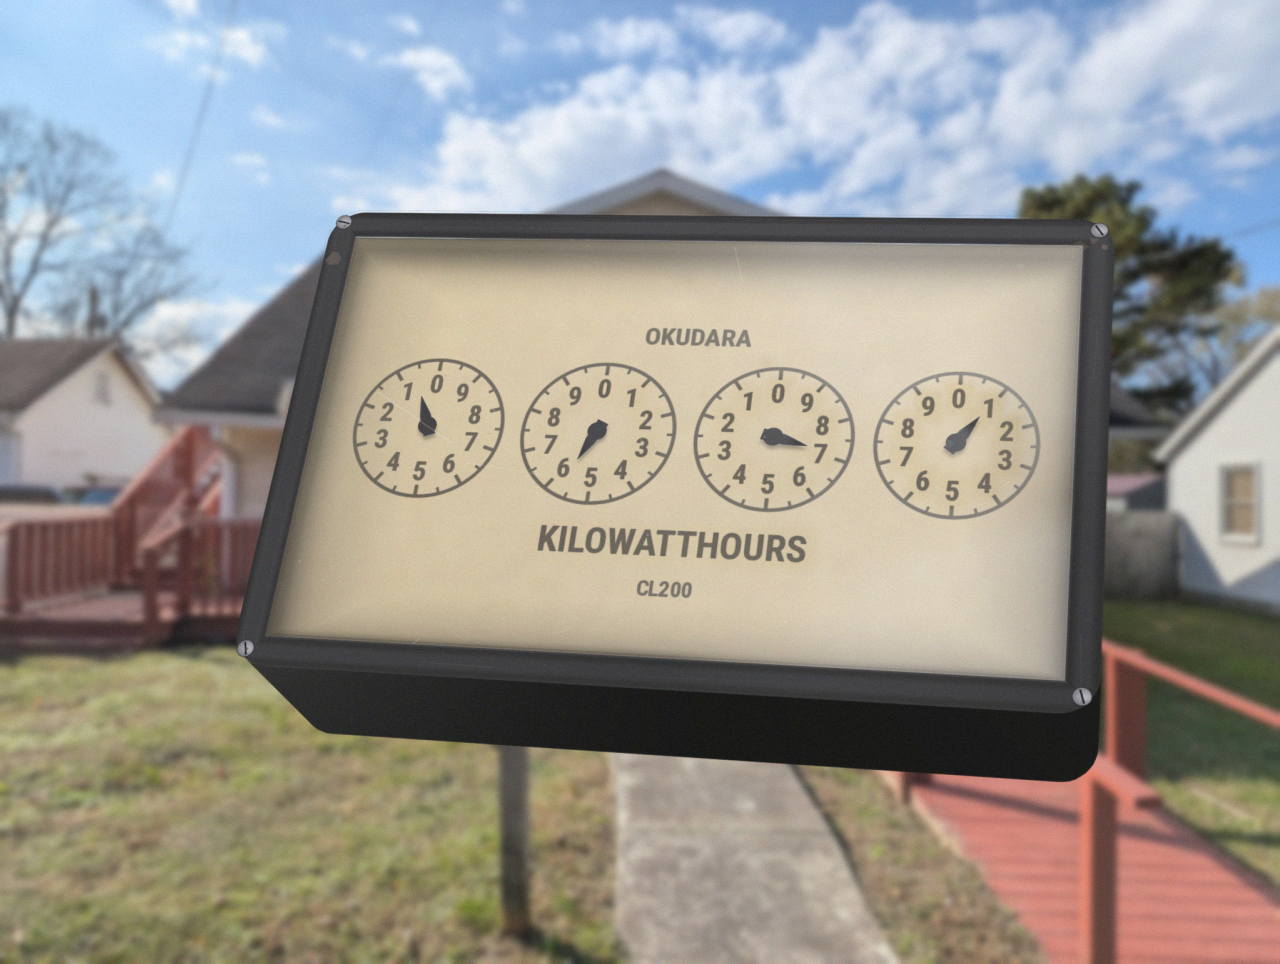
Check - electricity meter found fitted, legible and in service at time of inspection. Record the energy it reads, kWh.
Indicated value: 571 kWh
